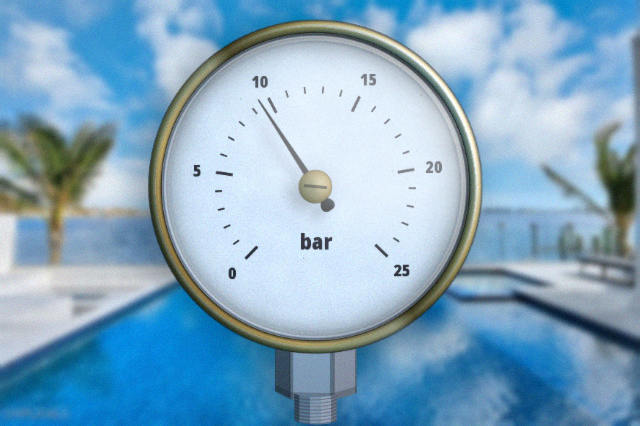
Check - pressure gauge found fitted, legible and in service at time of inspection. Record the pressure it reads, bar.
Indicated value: 9.5 bar
